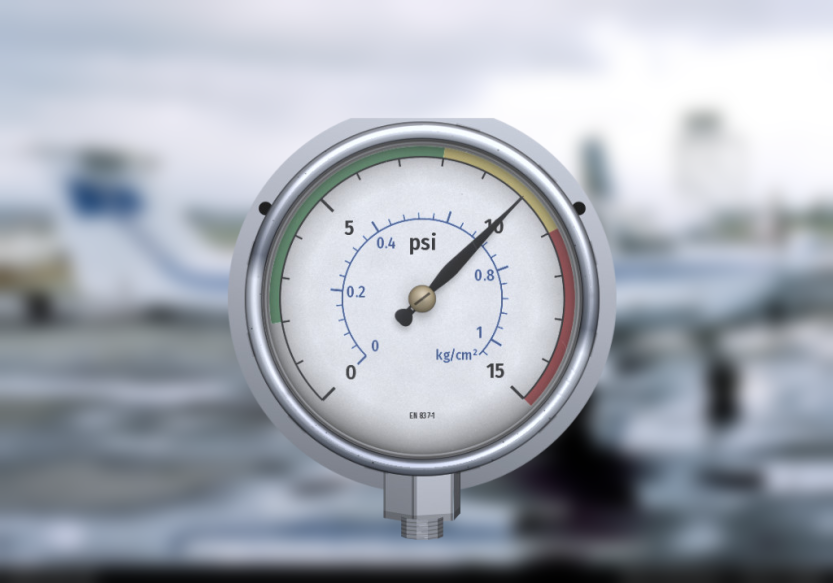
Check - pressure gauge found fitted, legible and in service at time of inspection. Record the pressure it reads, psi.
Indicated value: 10 psi
